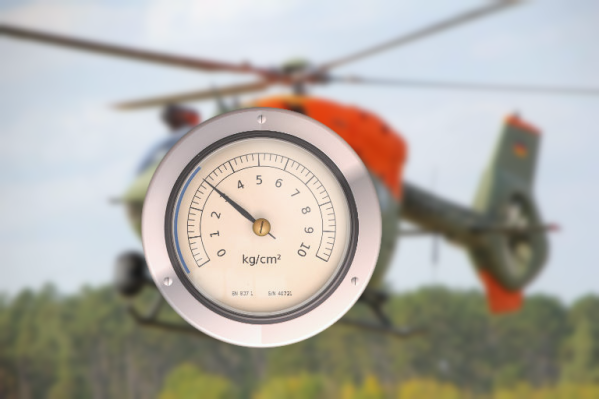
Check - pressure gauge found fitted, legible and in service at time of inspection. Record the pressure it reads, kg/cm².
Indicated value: 3 kg/cm²
